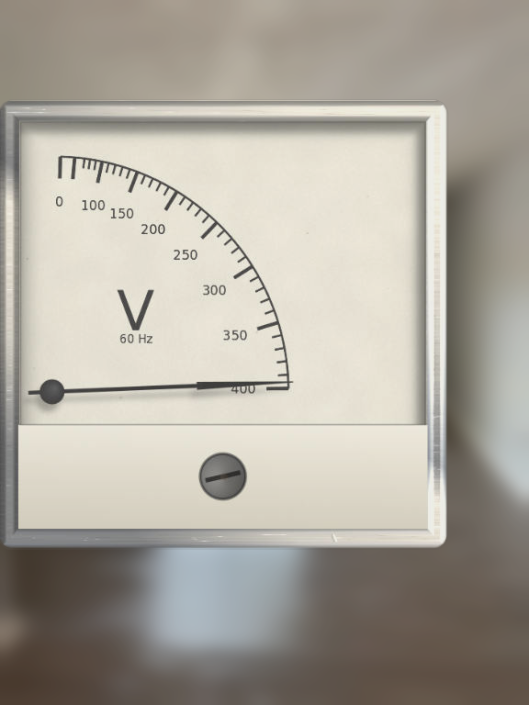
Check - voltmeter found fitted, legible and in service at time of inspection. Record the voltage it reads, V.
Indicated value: 395 V
